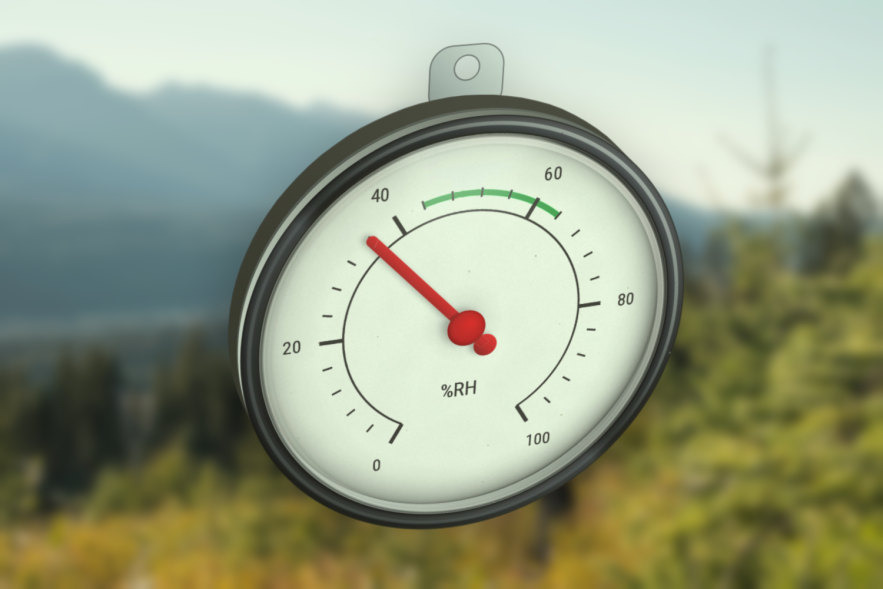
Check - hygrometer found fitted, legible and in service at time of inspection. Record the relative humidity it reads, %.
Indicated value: 36 %
